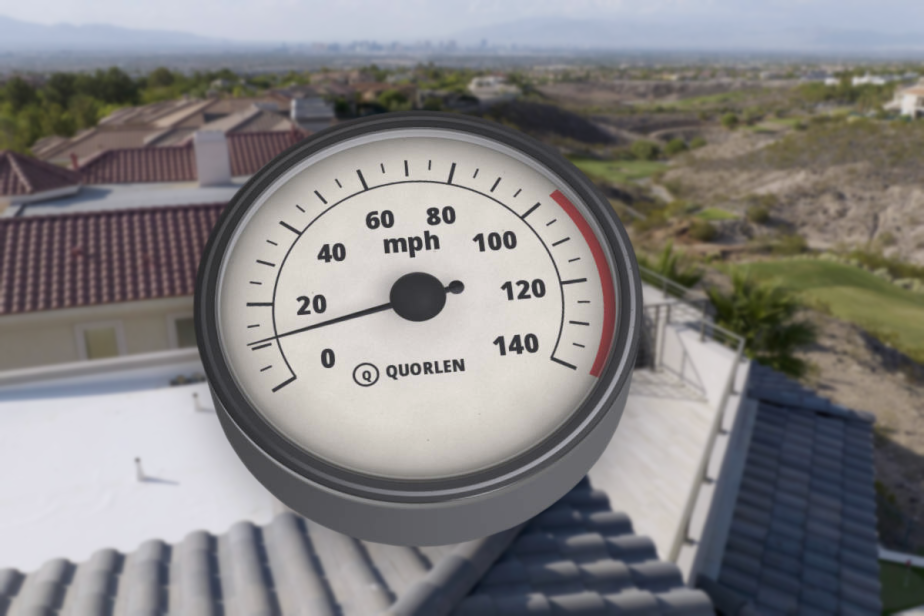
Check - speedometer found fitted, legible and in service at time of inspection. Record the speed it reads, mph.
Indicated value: 10 mph
